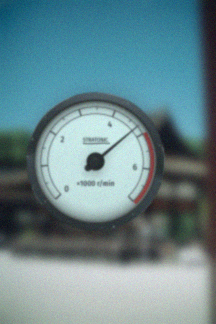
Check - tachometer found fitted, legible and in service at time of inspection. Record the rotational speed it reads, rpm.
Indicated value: 4750 rpm
